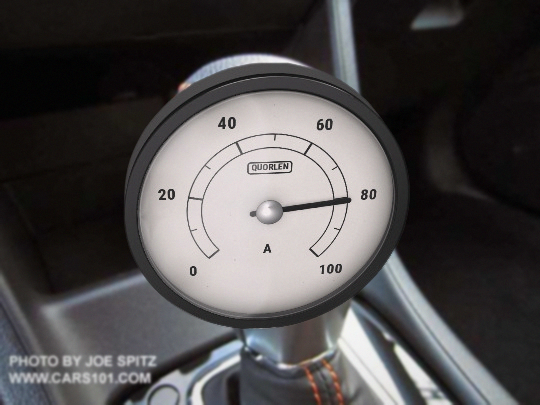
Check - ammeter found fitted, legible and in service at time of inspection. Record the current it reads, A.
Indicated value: 80 A
